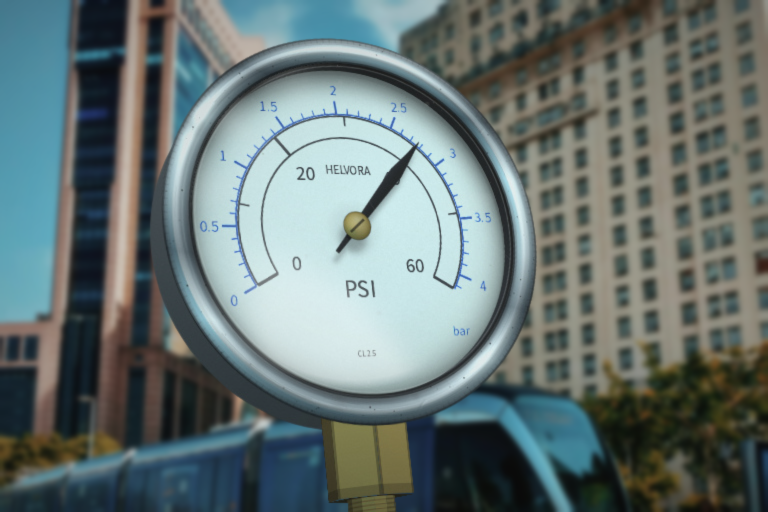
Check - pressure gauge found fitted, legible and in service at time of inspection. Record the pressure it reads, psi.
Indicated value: 40 psi
